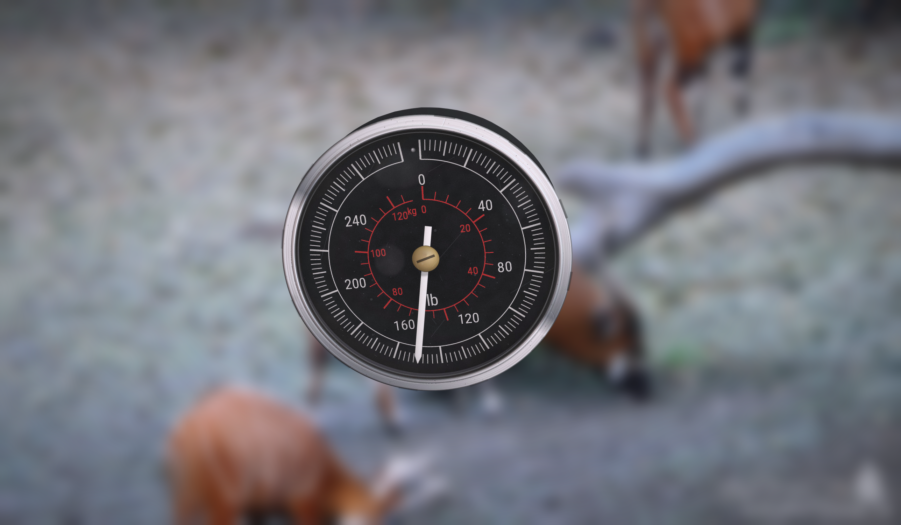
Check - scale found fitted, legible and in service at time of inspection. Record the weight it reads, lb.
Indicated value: 150 lb
